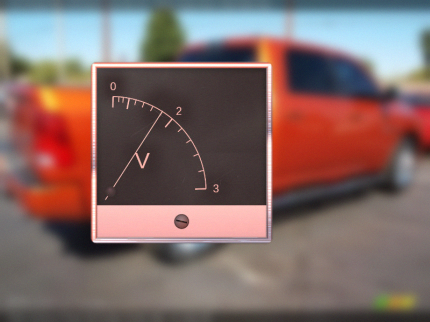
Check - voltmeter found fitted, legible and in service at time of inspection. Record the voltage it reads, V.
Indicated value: 1.8 V
